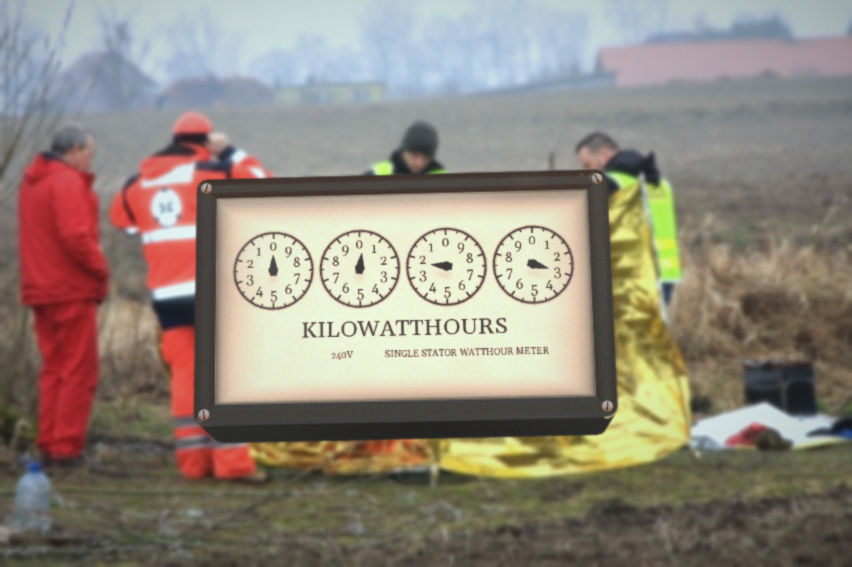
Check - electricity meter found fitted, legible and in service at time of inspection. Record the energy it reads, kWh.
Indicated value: 23 kWh
